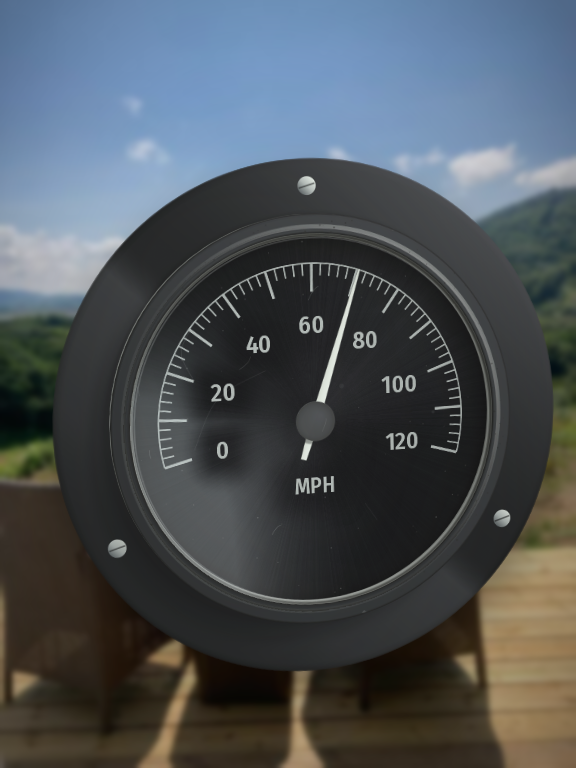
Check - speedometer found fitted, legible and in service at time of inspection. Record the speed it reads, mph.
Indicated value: 70 mph
